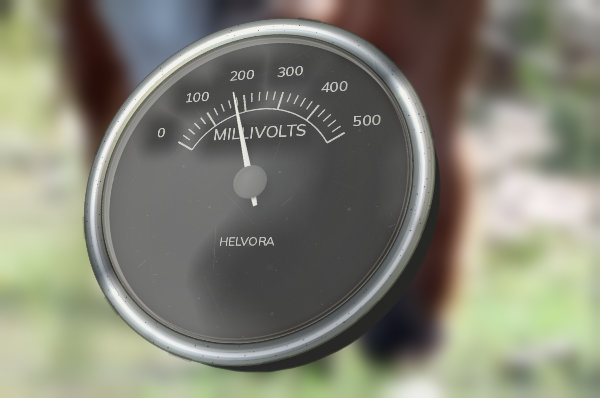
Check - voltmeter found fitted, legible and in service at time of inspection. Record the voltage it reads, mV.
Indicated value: 180 mV
